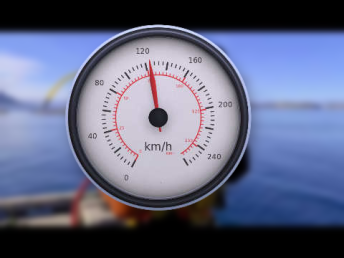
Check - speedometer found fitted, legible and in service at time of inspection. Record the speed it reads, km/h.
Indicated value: 124 km/h
